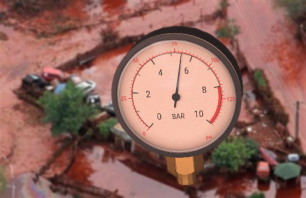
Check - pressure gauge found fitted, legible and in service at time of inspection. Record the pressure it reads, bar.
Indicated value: 5.5 bar
